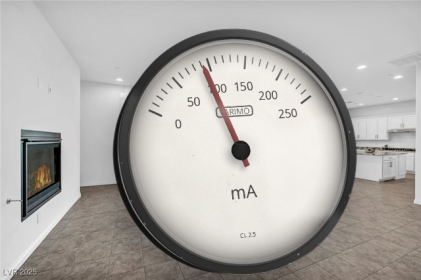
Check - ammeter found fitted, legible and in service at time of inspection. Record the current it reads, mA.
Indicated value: 90 mA
